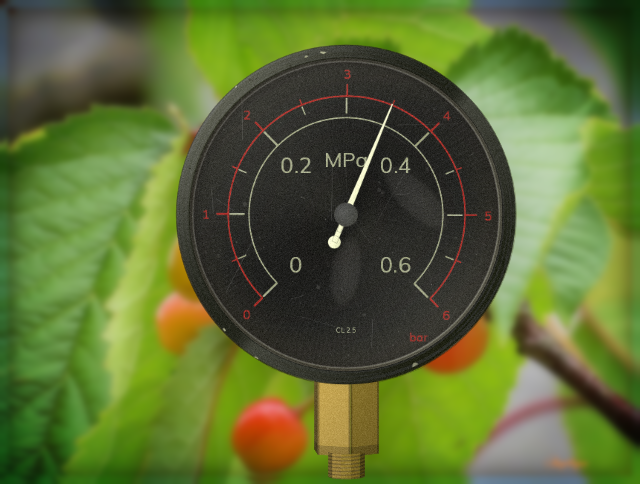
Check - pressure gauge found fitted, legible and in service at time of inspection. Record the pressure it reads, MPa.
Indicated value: 0.35 MPa
